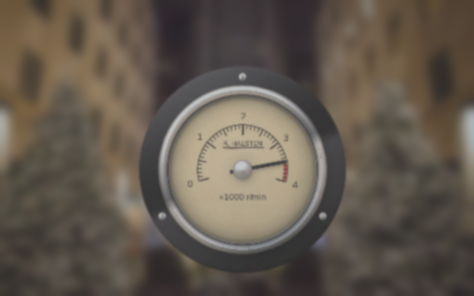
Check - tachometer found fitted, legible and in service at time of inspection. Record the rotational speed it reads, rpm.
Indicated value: 3500 rpm
